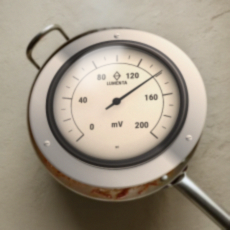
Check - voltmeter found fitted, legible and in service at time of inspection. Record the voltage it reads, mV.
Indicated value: 140 mV
